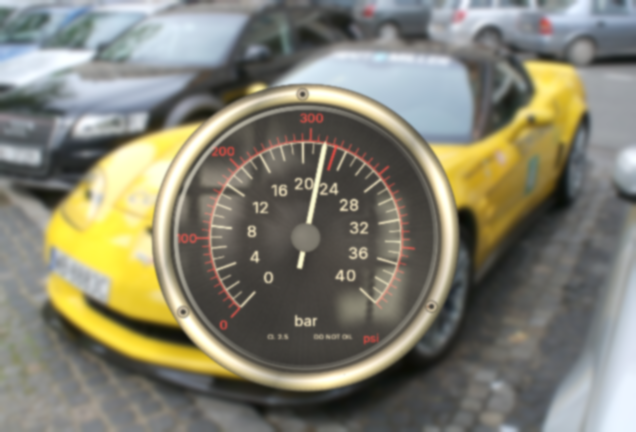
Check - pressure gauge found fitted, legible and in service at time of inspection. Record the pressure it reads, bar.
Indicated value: 22 bar
